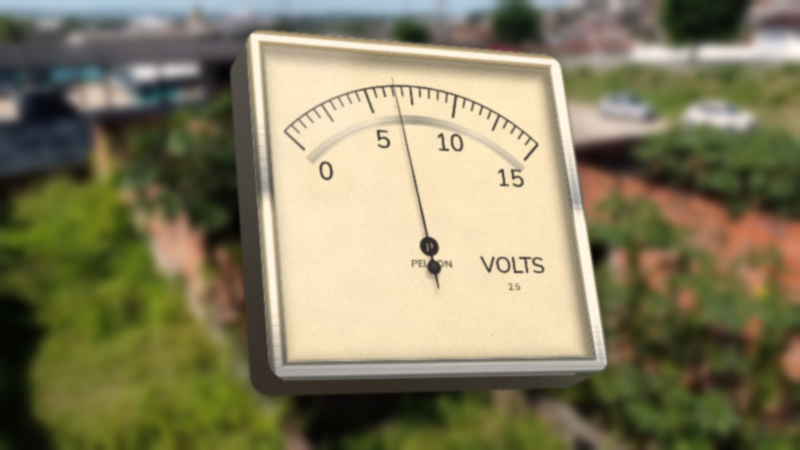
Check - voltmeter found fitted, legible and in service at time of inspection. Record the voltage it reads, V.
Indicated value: 6.5 V
